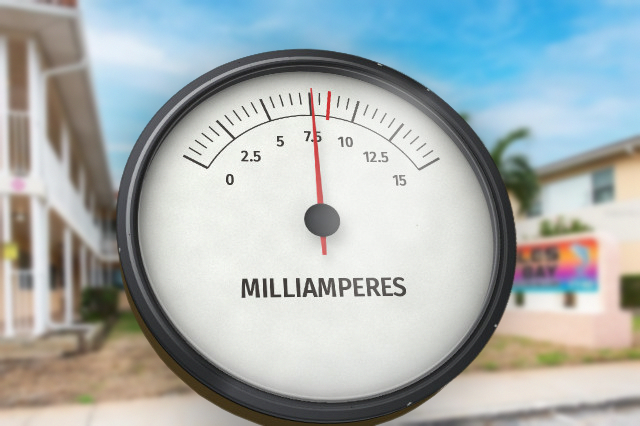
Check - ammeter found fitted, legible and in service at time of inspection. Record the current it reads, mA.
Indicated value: 7.5 mA
